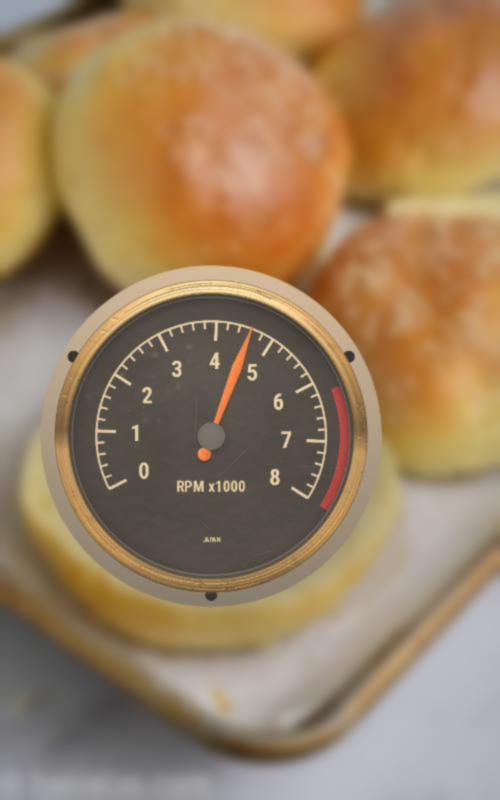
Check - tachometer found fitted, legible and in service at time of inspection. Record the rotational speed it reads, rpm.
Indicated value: 4600 rpm
